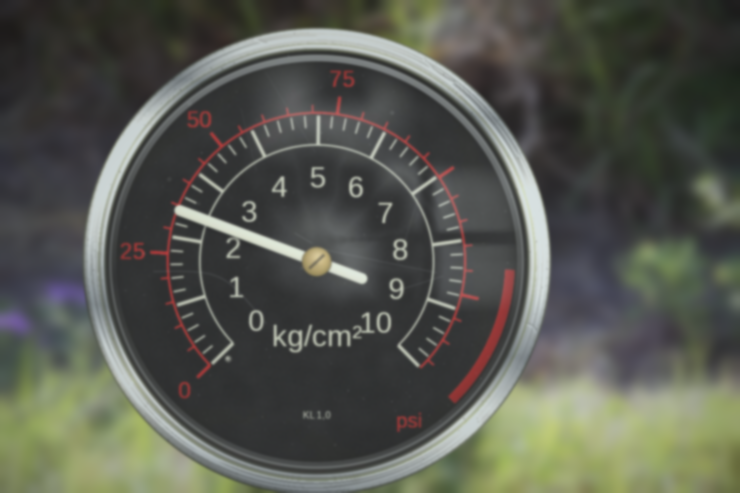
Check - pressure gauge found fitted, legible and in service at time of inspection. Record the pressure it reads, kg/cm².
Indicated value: 2.4 kg/cm²
